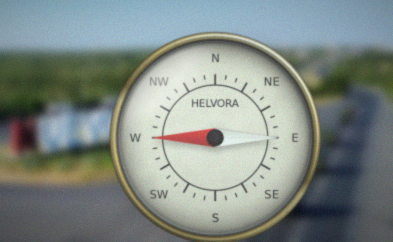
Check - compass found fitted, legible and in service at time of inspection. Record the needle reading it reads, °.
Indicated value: 270 °
